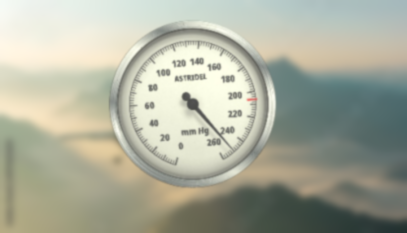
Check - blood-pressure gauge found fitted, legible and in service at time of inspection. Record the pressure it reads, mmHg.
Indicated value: 250 mmHg
